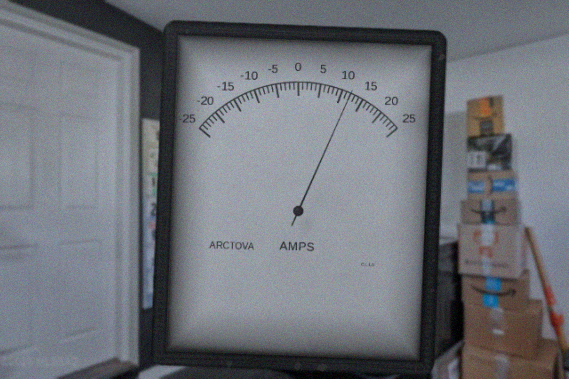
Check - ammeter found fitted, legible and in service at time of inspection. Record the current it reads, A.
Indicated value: 12 A
